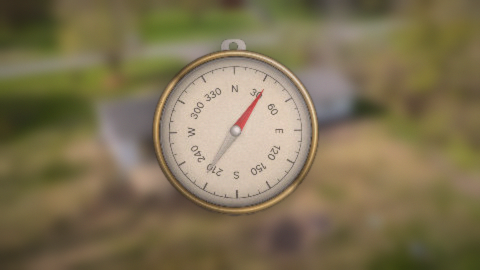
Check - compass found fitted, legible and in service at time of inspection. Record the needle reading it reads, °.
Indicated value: 35 °
